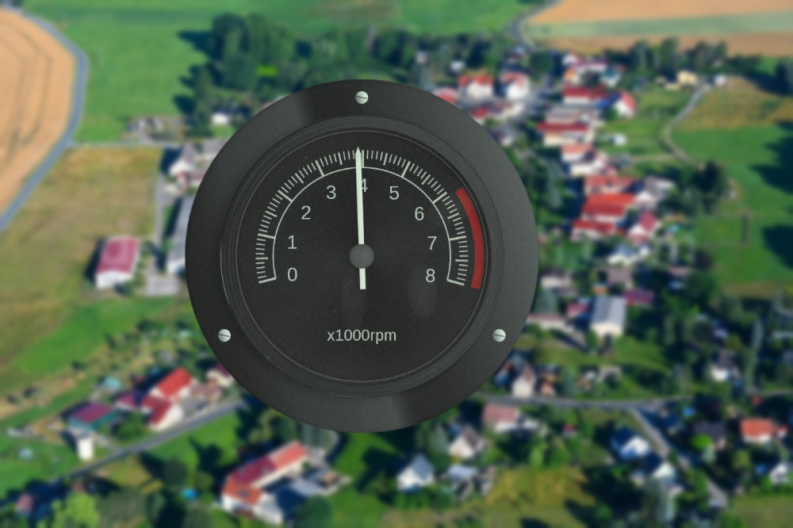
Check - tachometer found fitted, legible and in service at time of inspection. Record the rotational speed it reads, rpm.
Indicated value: 3900 rpm
